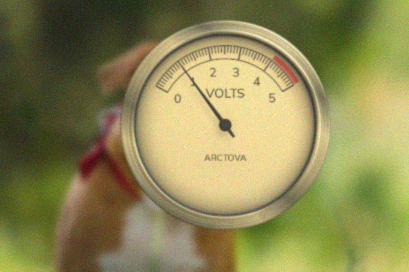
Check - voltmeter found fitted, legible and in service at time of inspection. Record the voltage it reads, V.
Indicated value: 1 V
